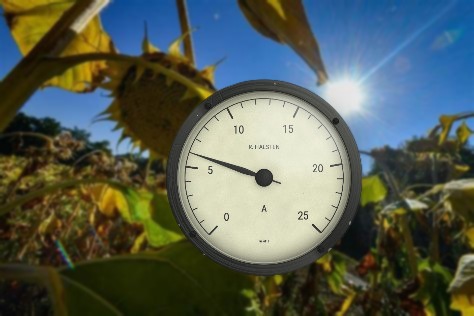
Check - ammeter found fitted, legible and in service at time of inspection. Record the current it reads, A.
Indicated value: 6 A
